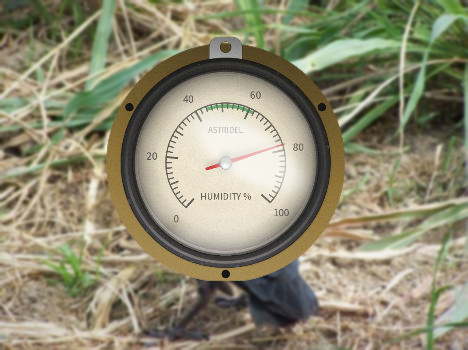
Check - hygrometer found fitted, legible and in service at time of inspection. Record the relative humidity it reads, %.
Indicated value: 78 %
